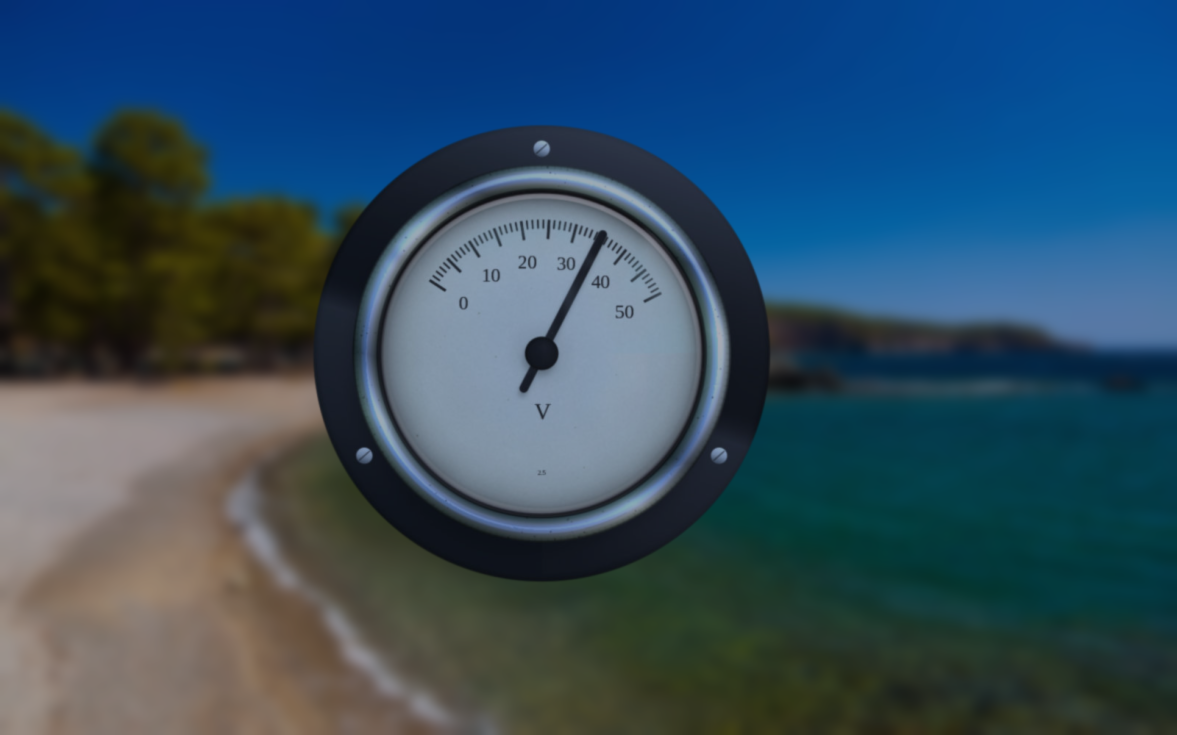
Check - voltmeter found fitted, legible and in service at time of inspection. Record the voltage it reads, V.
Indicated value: 35 V
